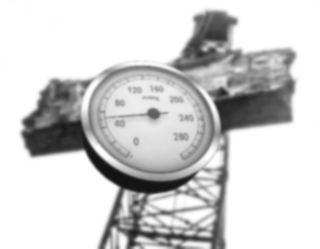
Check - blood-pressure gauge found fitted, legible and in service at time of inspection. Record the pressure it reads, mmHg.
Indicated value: 50 mmHg
